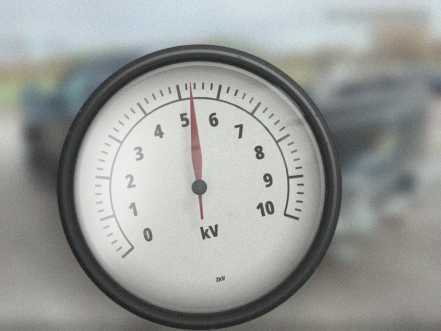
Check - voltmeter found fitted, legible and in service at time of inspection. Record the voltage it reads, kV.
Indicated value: 5.3 kV
